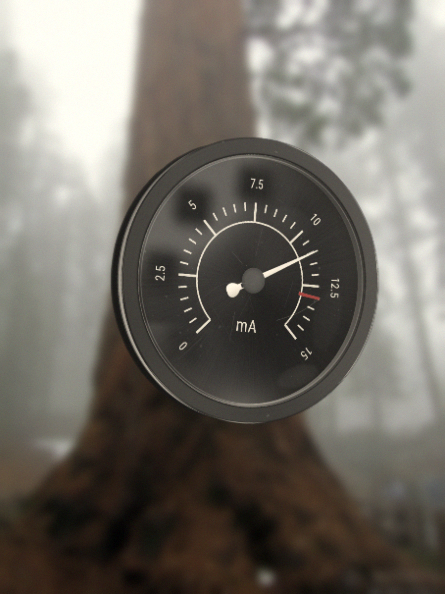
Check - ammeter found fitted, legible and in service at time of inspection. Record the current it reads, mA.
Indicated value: 11 mA
